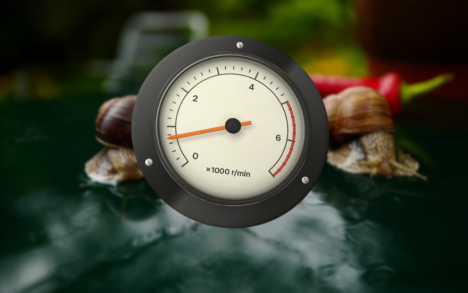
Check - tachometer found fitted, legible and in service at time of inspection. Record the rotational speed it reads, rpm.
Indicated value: 700 rpm
